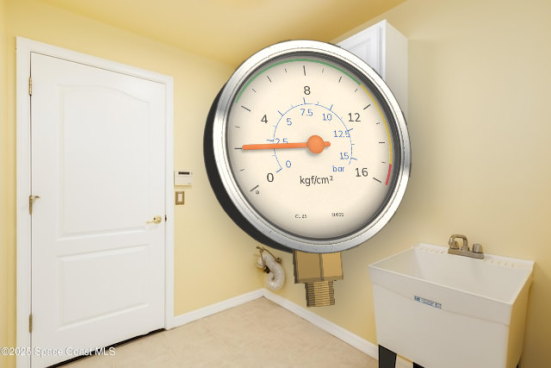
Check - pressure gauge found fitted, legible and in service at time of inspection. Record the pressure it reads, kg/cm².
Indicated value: 2 kg/cm²
